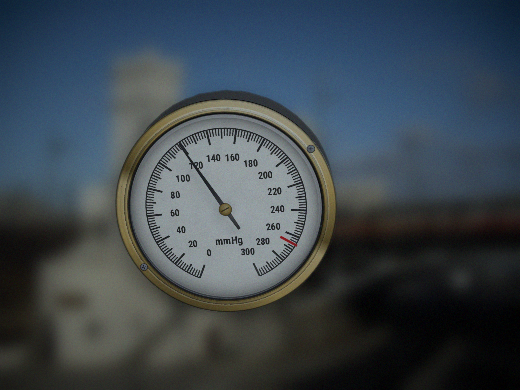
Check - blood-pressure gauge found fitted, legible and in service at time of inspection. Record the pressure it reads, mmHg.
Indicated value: 120 mmHg
